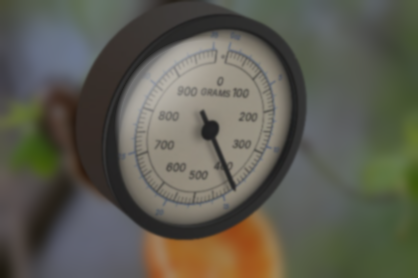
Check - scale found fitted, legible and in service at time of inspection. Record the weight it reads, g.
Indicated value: 400 g
